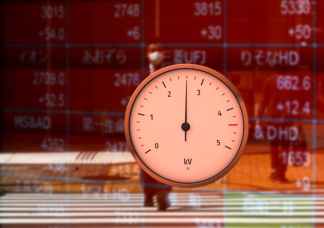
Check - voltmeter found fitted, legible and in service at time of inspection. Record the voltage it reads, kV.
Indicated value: 2.6 kV
